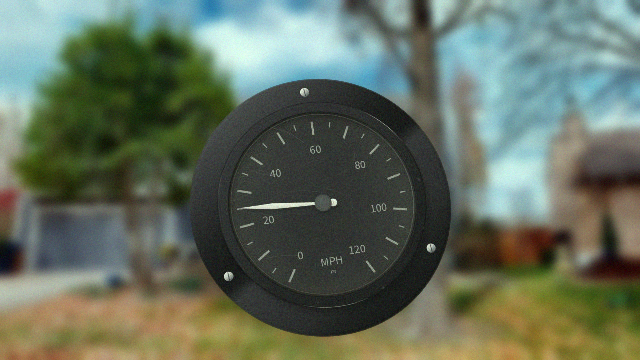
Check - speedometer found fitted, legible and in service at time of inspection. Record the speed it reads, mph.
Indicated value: 25 mph
